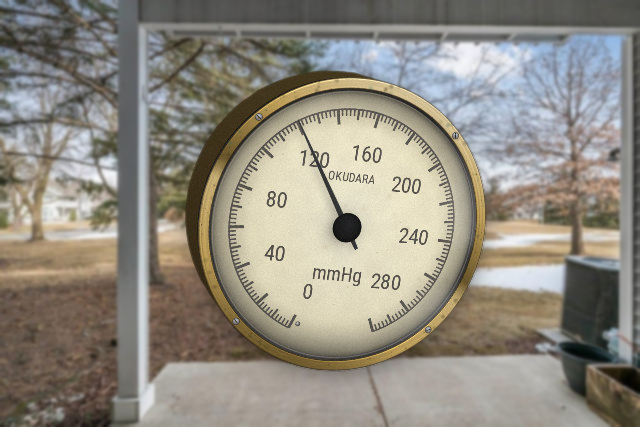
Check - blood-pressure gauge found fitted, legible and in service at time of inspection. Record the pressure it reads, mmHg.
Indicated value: 120 mmHg
